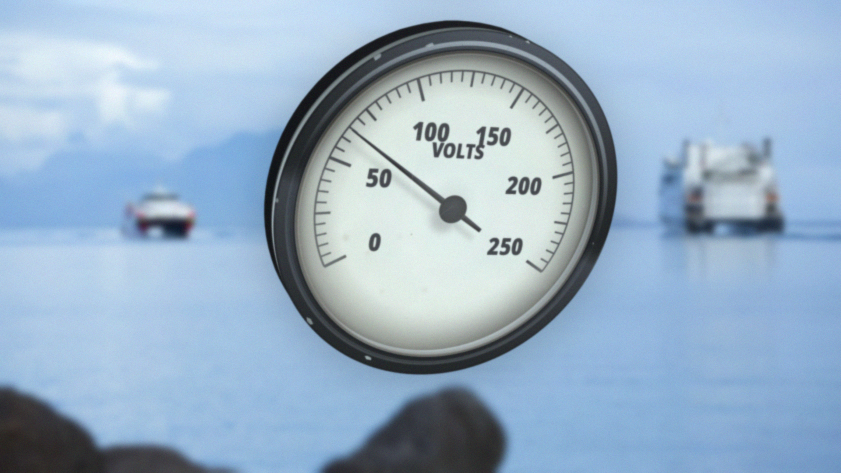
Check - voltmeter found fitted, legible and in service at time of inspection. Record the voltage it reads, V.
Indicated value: 65 V
